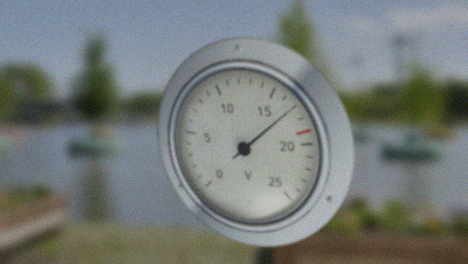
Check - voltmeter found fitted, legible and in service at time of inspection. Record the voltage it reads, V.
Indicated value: 17 V
